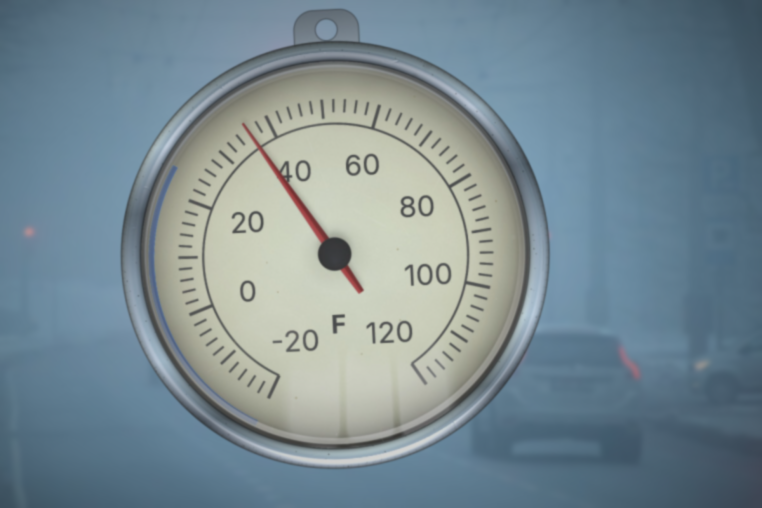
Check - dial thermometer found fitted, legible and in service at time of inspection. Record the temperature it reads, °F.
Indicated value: 36 °F
